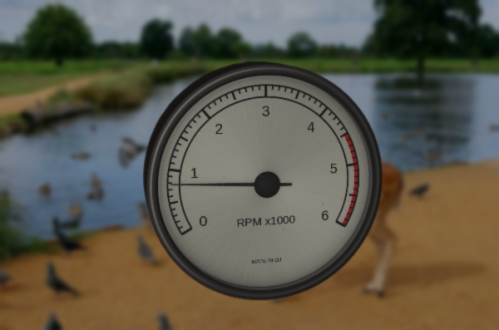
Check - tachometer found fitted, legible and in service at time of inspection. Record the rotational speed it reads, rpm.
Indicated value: 800 rpm
